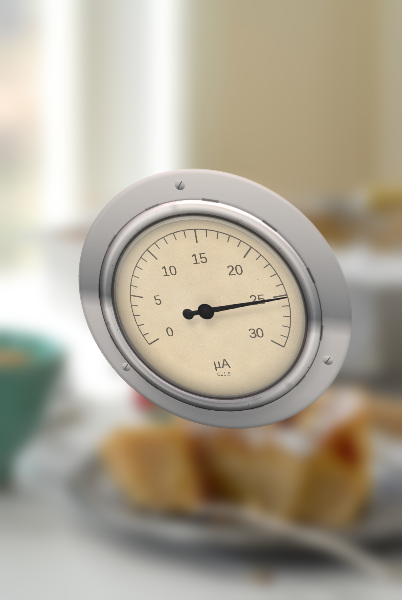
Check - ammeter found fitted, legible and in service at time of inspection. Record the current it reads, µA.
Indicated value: 25 µA
